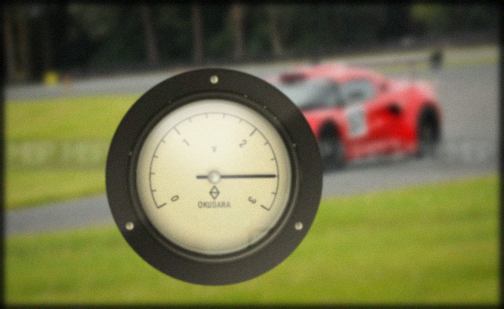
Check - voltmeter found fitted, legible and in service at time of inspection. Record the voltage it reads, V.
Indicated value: 2.6 V
